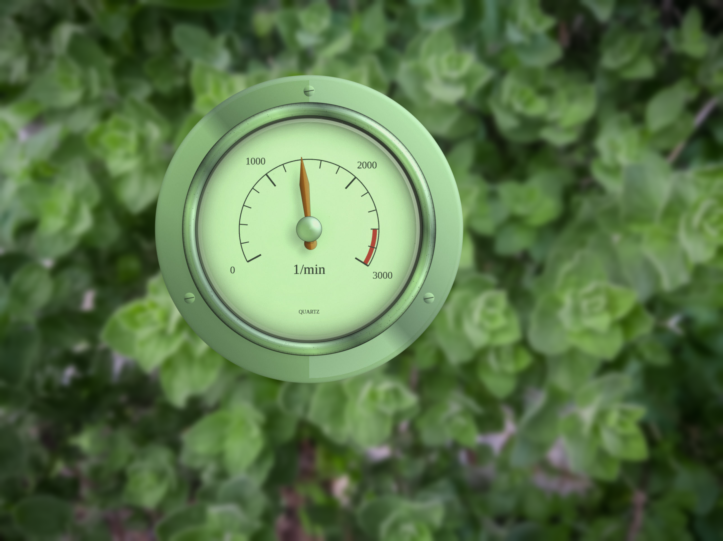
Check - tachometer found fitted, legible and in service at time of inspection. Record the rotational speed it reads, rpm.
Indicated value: 1400 rpm
